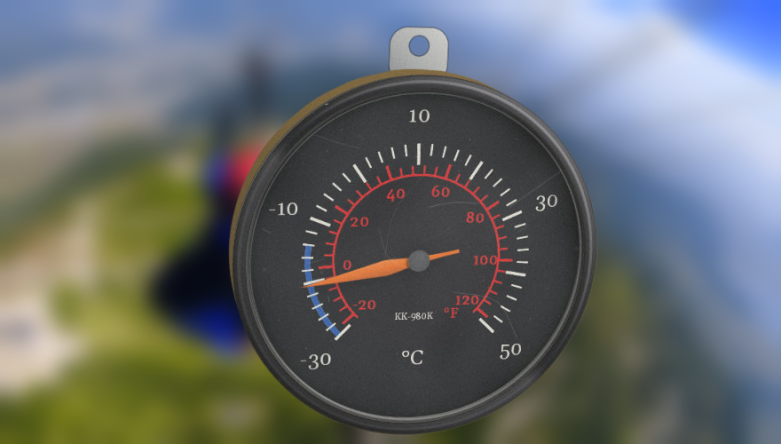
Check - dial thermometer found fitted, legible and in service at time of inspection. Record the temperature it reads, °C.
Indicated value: -20 °C
